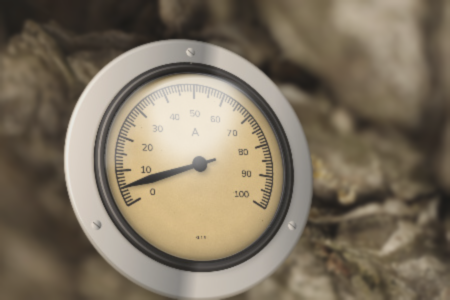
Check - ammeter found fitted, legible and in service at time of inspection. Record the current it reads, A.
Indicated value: 5 A
